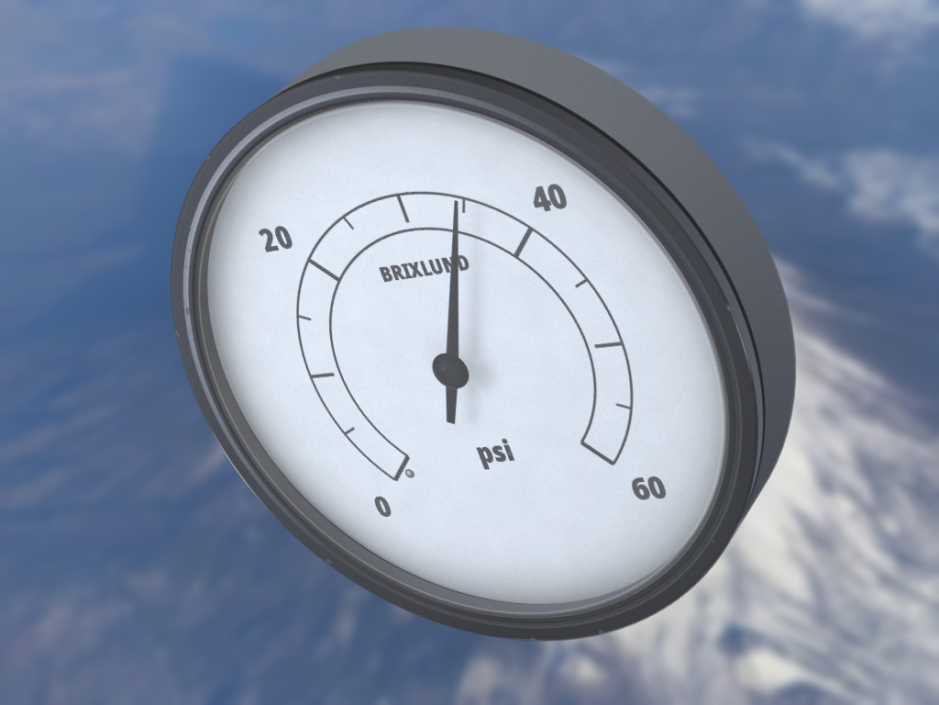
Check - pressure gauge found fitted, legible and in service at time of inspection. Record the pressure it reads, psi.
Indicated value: 35 psi
